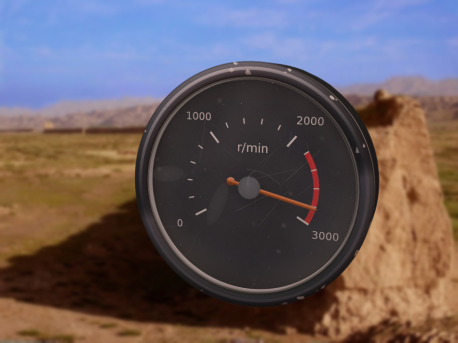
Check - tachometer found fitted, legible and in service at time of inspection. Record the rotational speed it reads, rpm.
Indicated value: 2800 rpm
